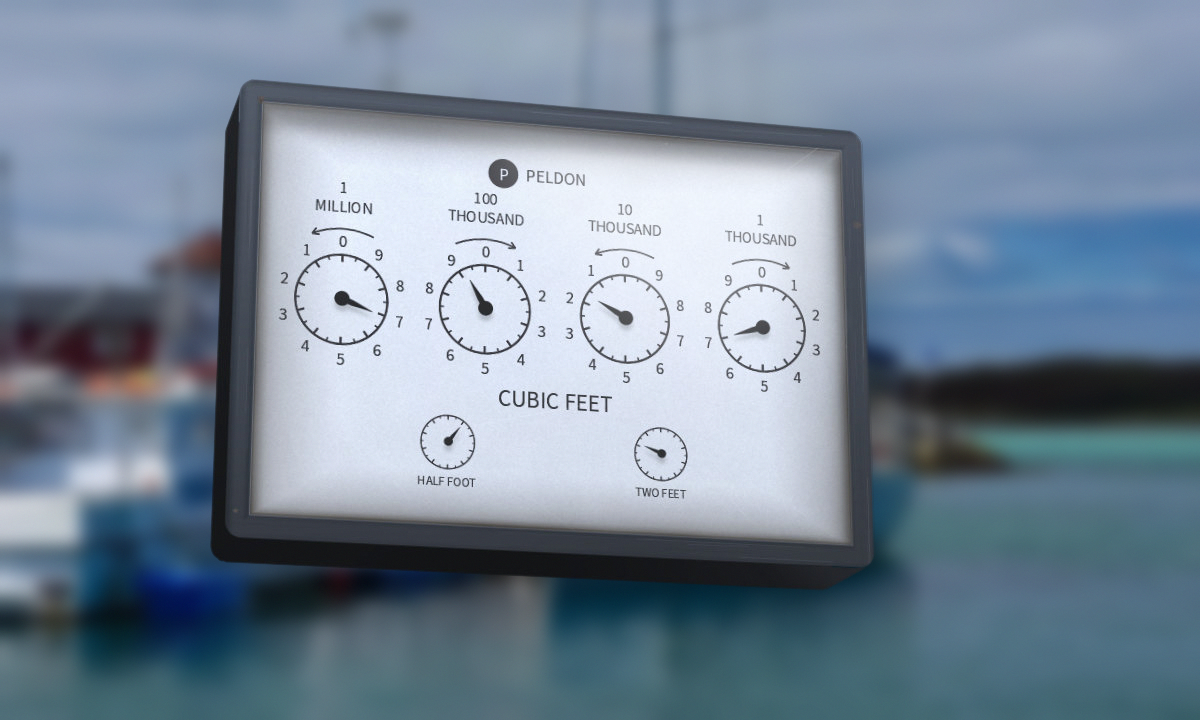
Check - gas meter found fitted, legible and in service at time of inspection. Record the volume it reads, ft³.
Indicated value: 691700 ft³
